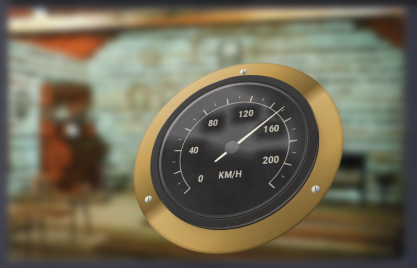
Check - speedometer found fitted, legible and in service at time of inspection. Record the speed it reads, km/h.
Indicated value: 150 km/h
